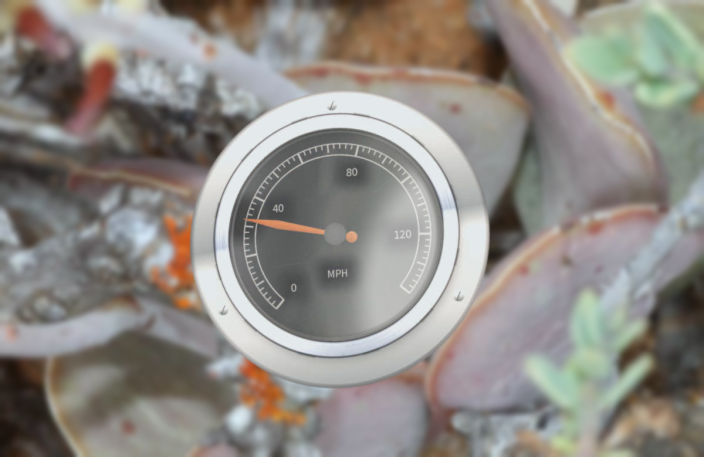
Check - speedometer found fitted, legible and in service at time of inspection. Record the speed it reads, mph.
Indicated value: 32 mph
